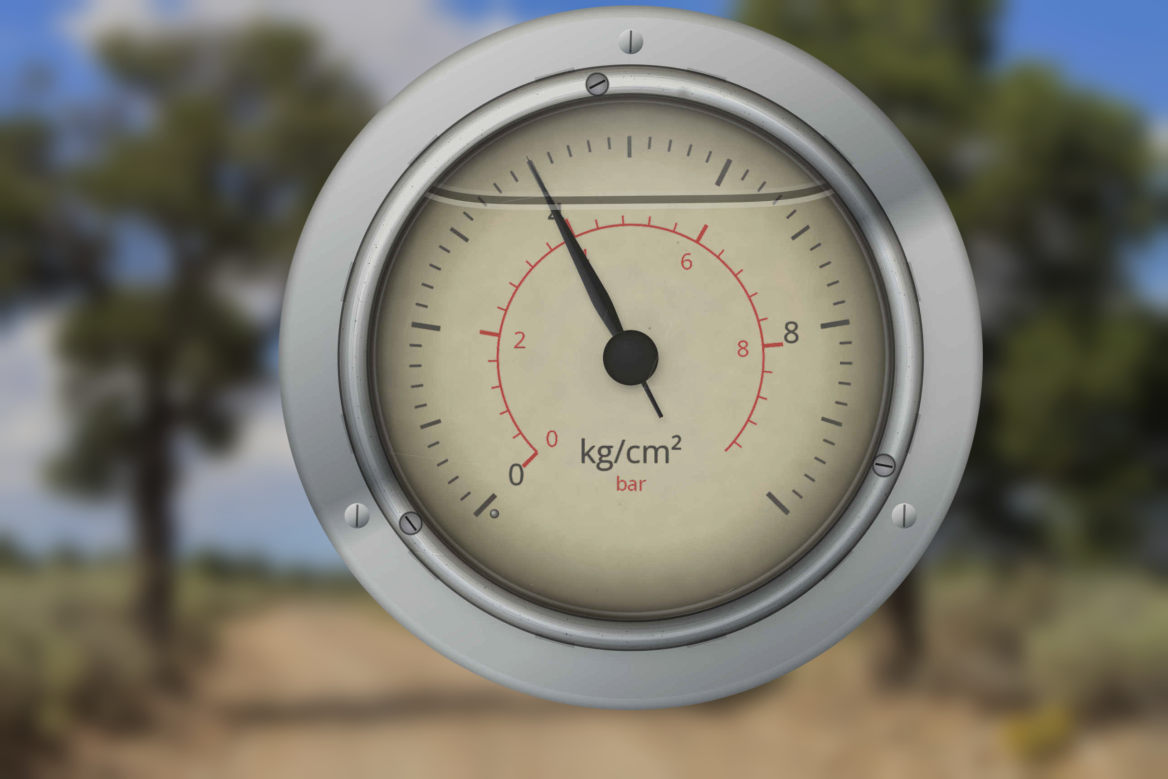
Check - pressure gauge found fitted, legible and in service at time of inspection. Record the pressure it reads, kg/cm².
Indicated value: 4 kg/cm²
